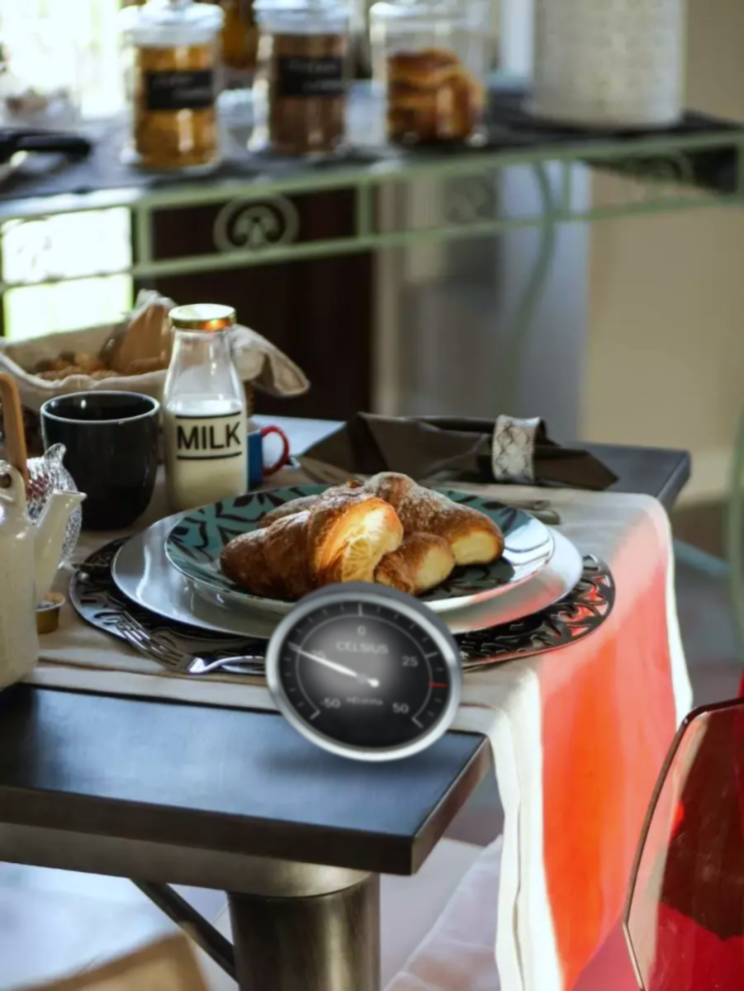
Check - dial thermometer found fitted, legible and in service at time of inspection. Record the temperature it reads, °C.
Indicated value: -25 °C
